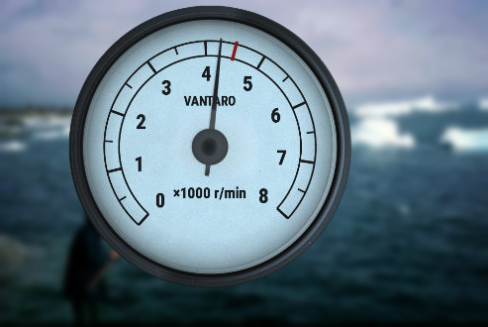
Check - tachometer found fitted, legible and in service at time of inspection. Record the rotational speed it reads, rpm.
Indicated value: 4250 rpm
